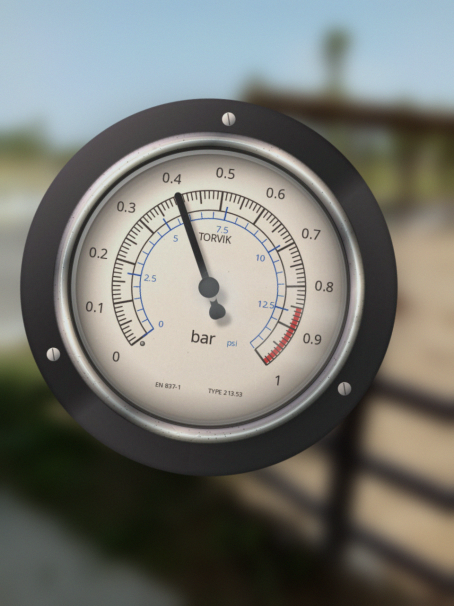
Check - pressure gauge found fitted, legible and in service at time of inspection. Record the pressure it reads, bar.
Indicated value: 0.4 bar
